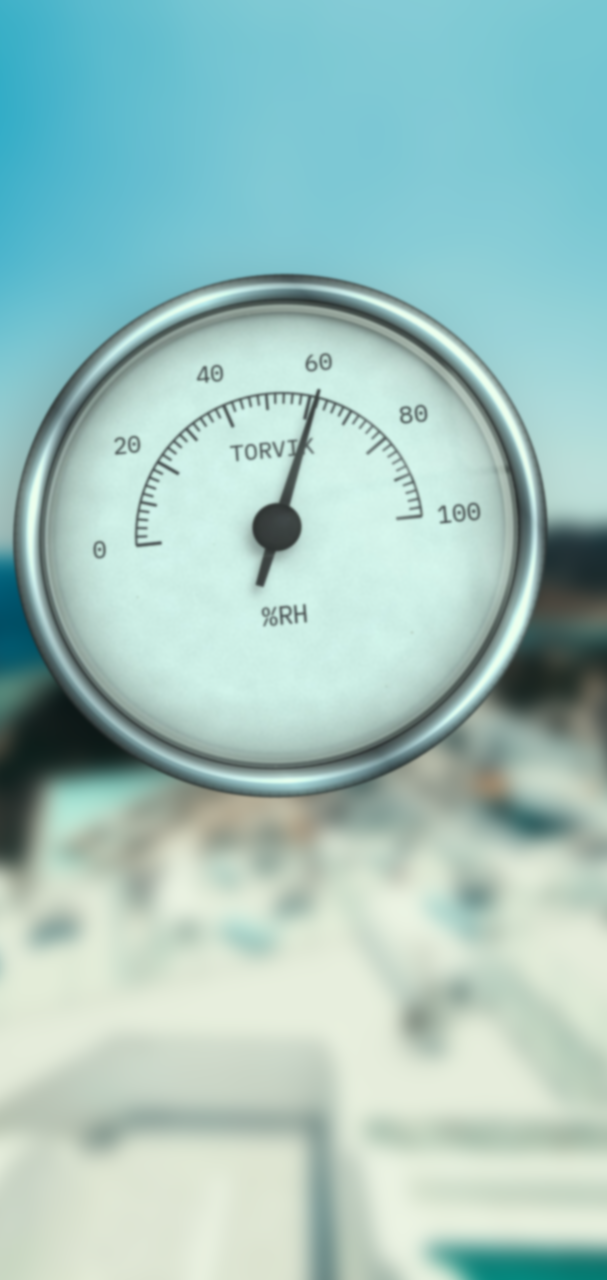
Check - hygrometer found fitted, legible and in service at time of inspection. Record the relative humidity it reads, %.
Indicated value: 62 %
